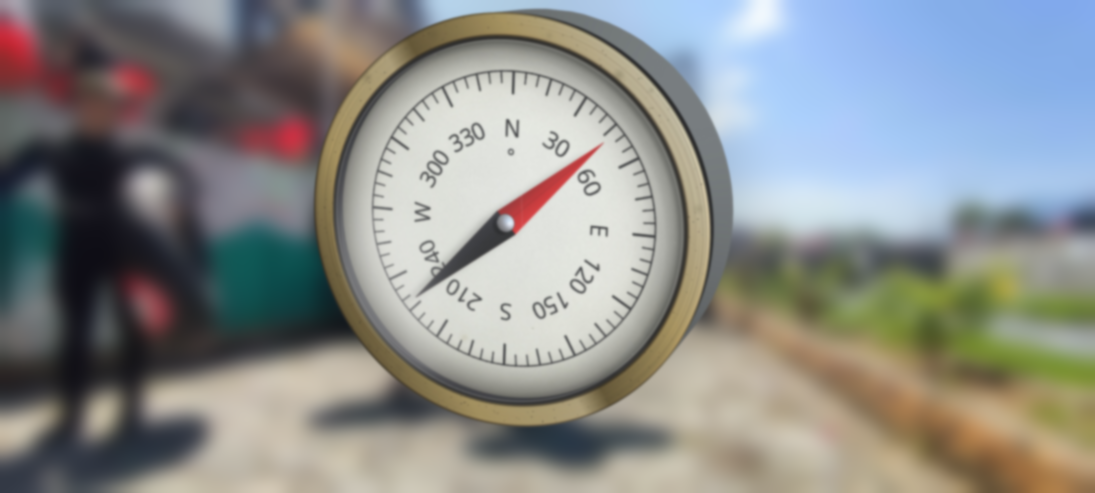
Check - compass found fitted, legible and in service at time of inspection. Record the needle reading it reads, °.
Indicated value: 47.5 °
